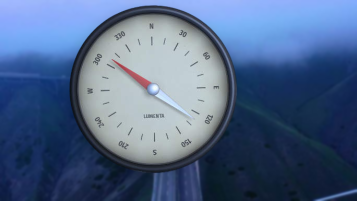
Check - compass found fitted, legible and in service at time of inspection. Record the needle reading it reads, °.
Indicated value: 307.5 °
